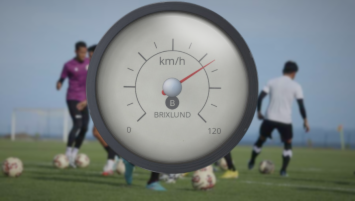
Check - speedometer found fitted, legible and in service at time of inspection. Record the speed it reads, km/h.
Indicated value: 85 km/h
